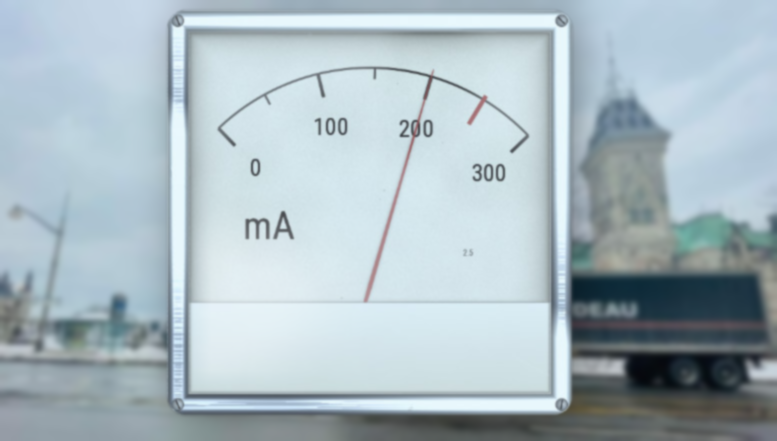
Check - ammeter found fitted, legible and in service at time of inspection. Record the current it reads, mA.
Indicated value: 200 mA
